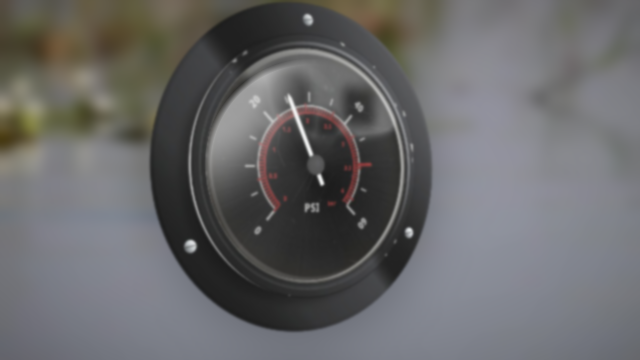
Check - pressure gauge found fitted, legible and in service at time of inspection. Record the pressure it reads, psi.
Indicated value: 25 psi
